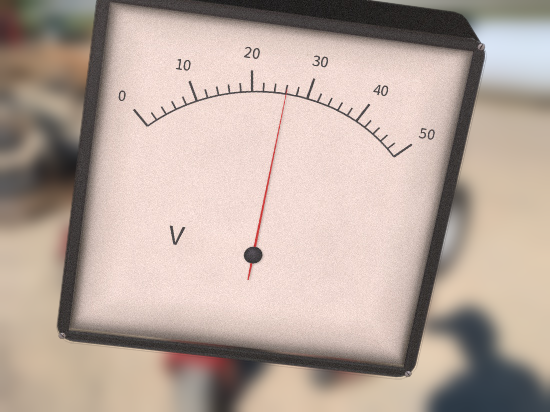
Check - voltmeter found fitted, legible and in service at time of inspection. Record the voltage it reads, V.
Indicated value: 26 V
